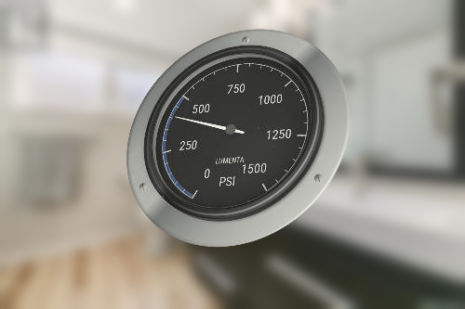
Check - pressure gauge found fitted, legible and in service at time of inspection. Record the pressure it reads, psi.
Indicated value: 400 psi
